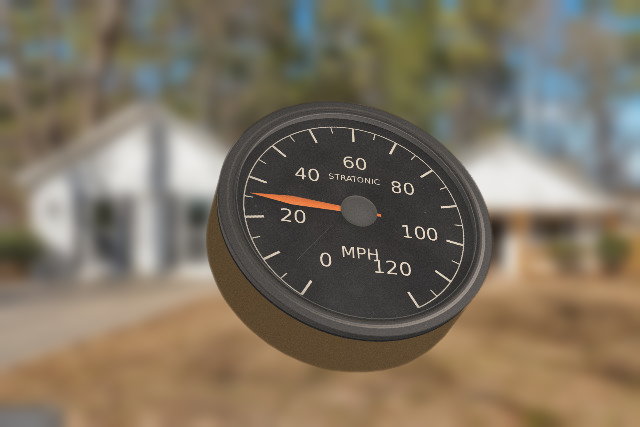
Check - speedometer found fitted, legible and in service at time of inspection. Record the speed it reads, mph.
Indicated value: 25 mph
